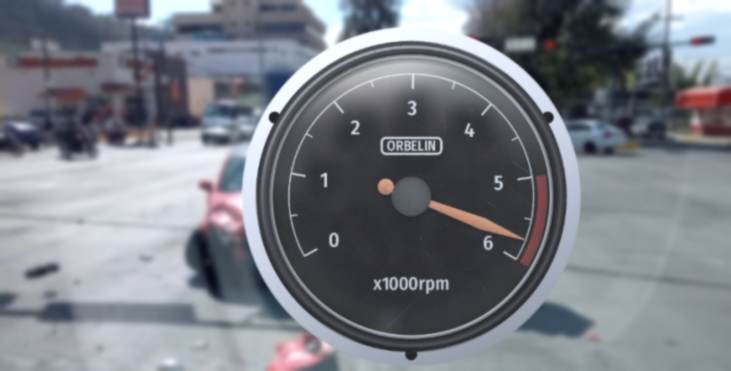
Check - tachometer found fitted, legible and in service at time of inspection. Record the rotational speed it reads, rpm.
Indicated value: 5750 rpm
